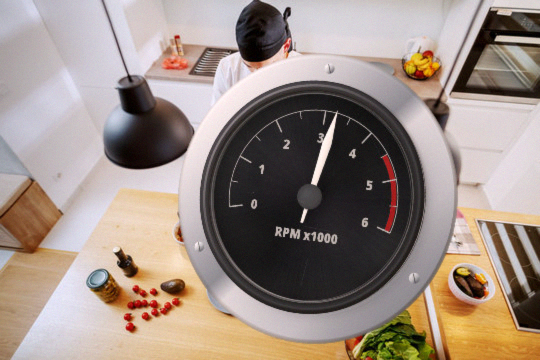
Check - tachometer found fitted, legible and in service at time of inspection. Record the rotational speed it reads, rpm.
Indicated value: 3250 rpm
